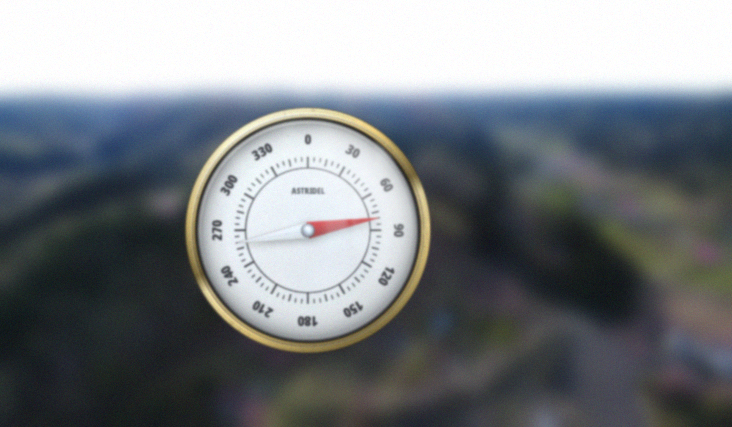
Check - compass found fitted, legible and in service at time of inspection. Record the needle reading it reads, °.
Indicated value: 80 °
